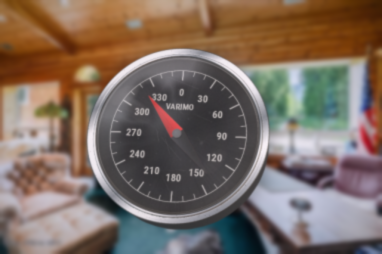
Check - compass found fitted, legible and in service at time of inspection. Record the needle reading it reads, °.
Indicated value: 320 °
